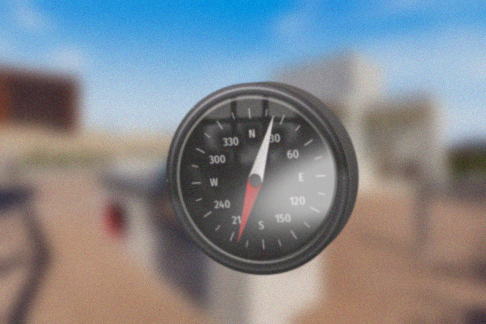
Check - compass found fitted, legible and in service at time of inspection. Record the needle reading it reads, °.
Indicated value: 202.5 °
